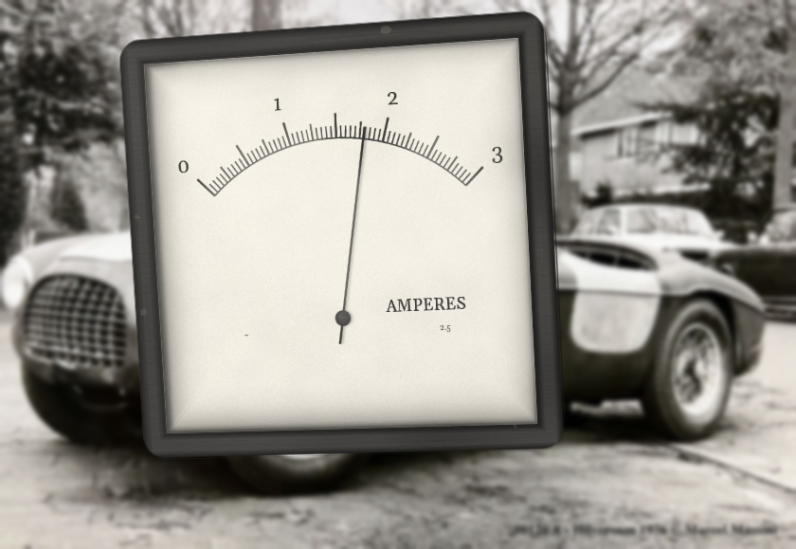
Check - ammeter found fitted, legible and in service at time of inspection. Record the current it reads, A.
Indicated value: 1.8 A
